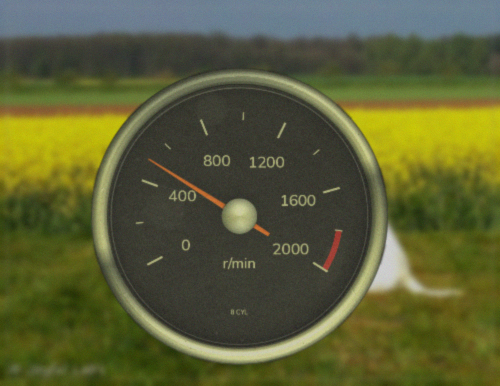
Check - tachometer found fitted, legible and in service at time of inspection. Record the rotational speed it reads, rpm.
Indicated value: 500 rpm
